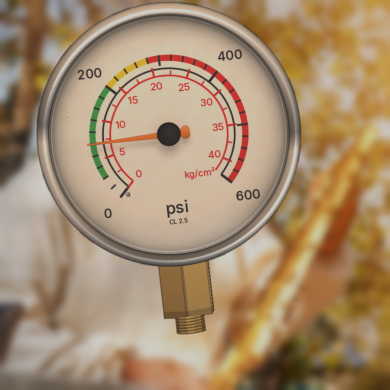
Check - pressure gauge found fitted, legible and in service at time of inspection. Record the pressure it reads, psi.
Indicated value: 100 psi
